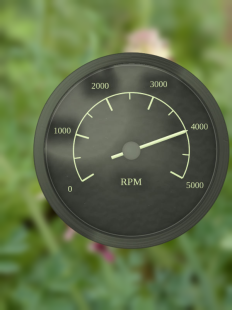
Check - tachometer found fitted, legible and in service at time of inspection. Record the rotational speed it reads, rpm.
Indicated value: 4000 rpm
